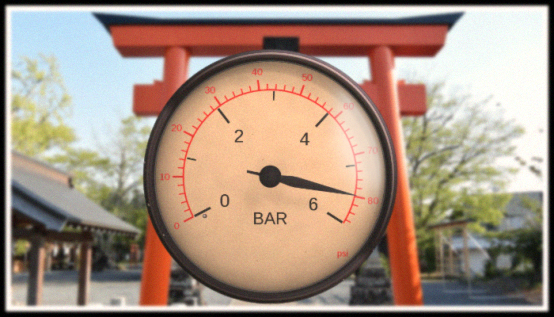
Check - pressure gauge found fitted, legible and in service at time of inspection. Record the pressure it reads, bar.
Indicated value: 5.5 bar
